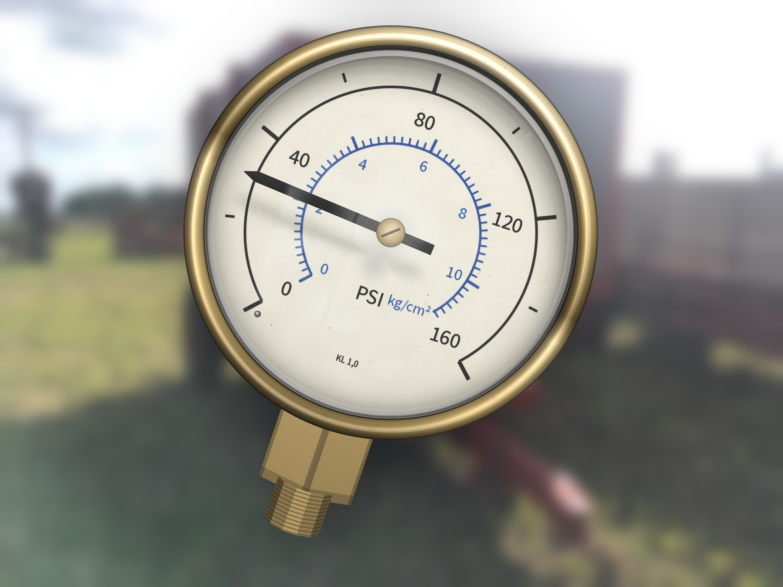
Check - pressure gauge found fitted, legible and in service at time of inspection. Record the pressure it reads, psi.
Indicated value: 30 psi
